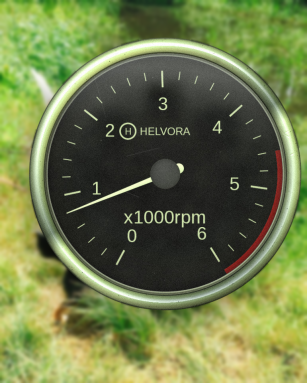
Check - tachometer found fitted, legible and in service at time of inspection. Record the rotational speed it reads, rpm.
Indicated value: 800 rpm
